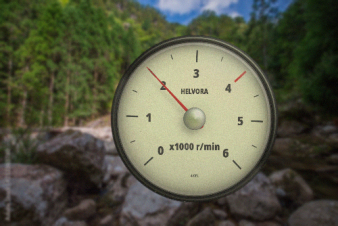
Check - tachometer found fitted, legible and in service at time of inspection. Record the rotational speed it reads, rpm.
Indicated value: 2000 rpm
